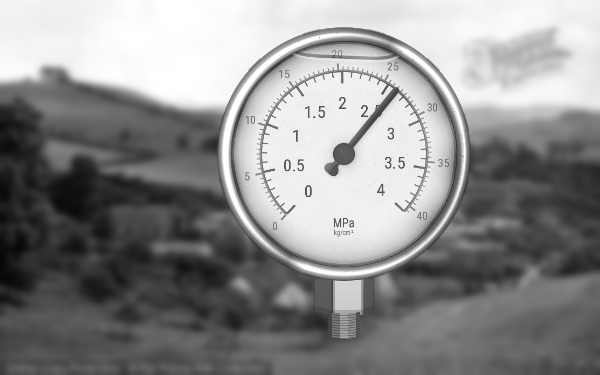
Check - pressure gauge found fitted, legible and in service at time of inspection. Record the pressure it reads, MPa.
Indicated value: 2.6 MPa
